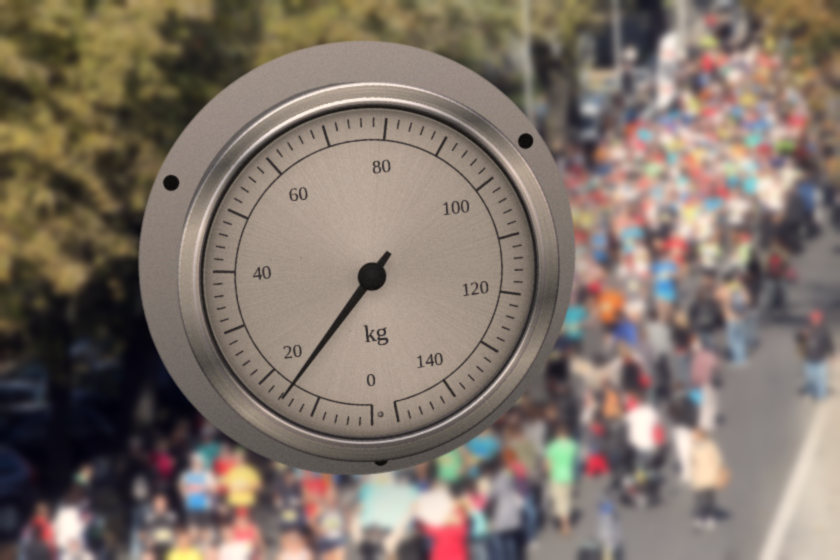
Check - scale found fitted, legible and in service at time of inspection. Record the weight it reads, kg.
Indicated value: 16 kg
